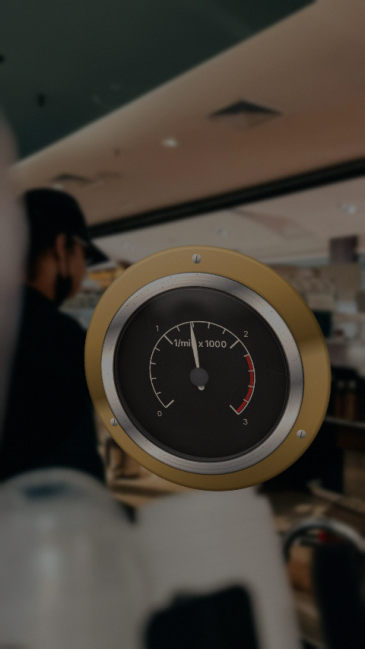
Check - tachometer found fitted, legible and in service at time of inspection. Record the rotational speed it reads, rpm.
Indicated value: 1400 rpm
